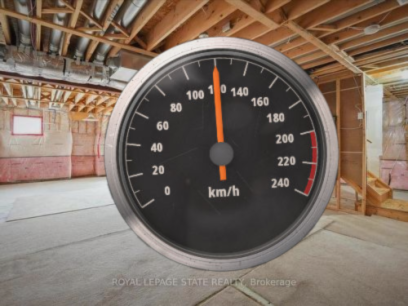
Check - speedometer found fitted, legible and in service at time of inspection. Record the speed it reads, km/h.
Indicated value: 120 km/h
